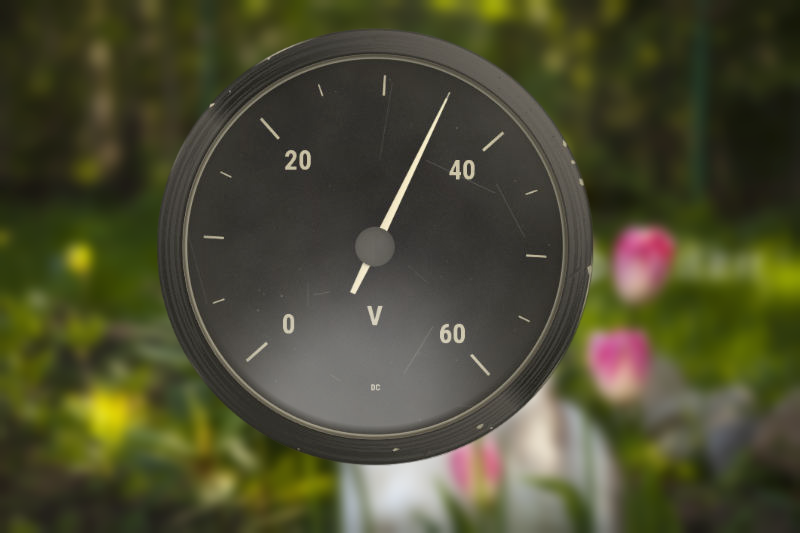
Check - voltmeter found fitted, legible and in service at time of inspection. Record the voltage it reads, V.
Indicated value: 35 V
